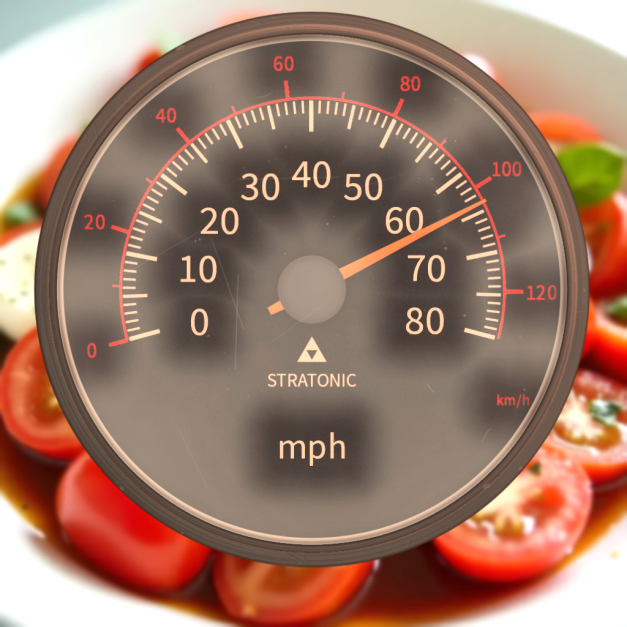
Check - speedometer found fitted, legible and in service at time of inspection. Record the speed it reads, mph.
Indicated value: 64 mph
